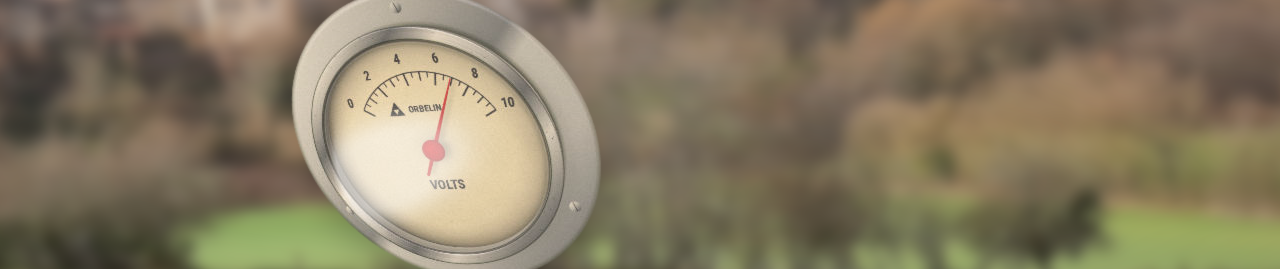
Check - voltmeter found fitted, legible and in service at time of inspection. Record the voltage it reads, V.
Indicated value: 7 V
